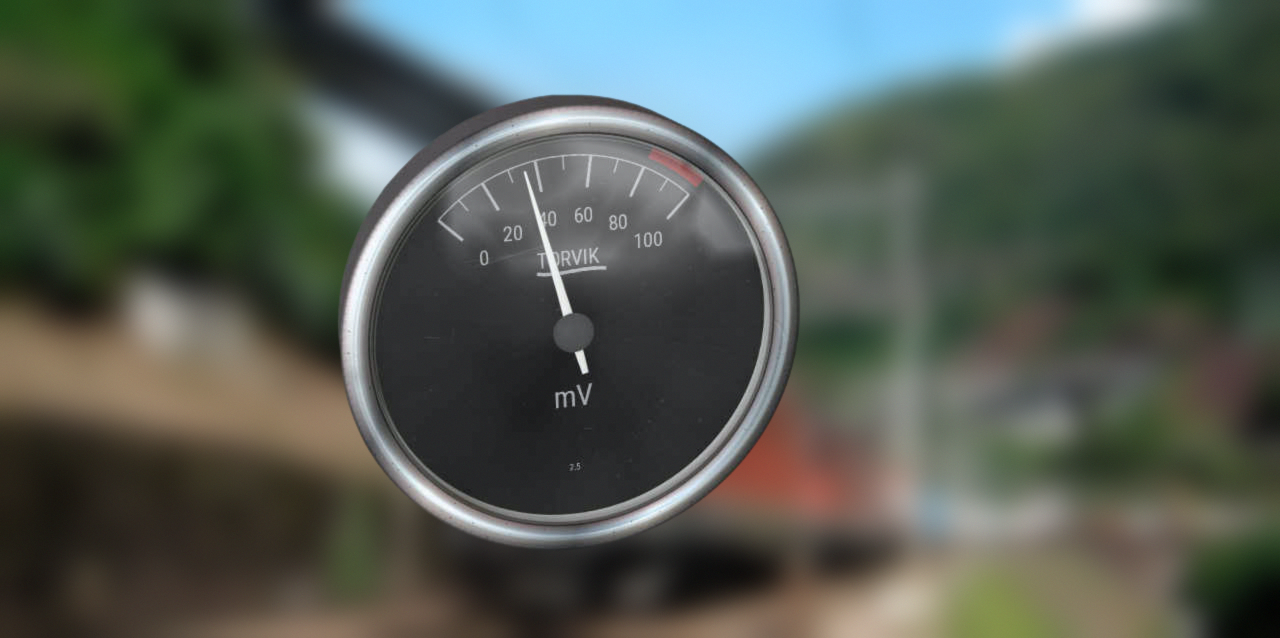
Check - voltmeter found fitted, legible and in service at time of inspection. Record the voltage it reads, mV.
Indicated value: 35 mV
